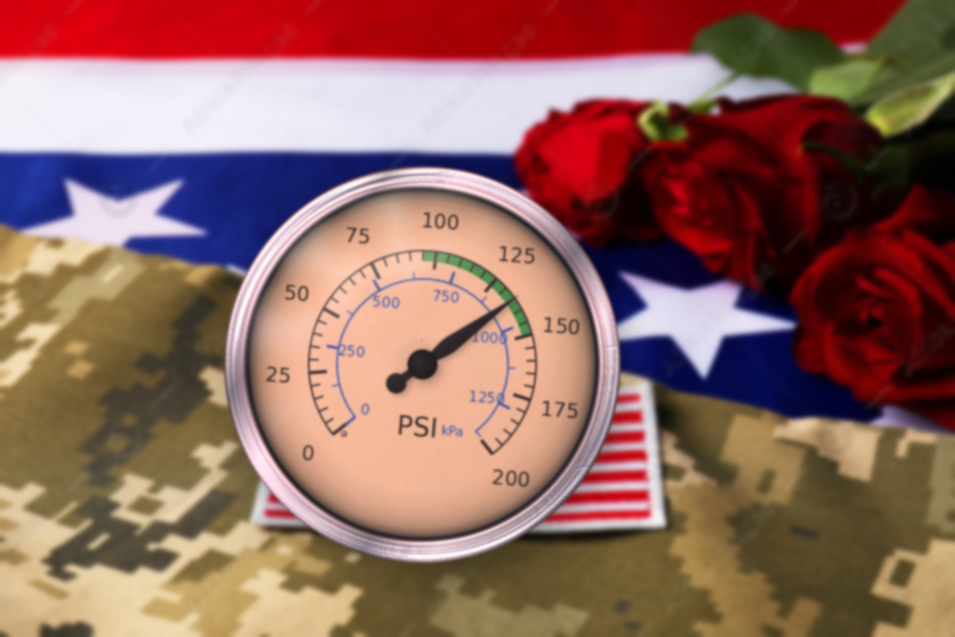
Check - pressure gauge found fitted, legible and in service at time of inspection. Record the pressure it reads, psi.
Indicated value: 135 psi
